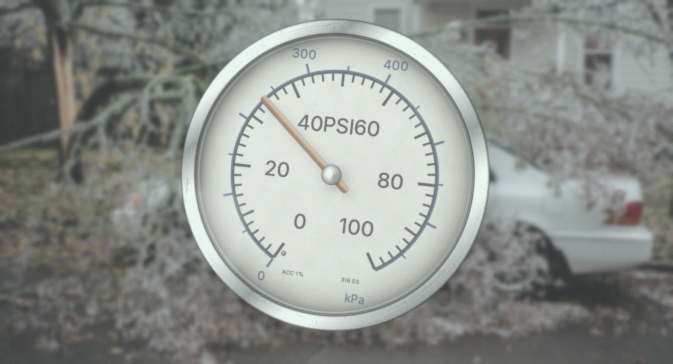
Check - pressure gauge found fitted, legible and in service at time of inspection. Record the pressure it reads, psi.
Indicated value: 34 psi
